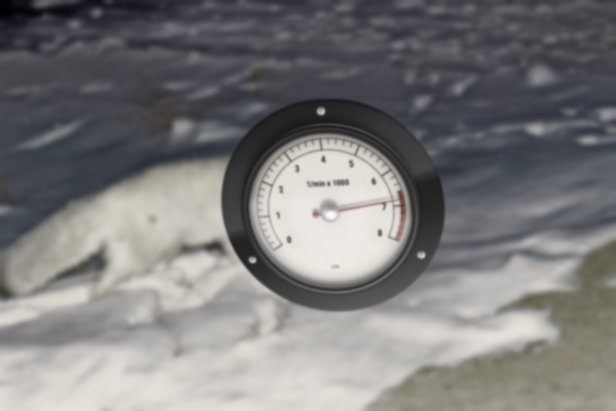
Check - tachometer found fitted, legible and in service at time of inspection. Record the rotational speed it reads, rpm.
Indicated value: 6800 rpm
